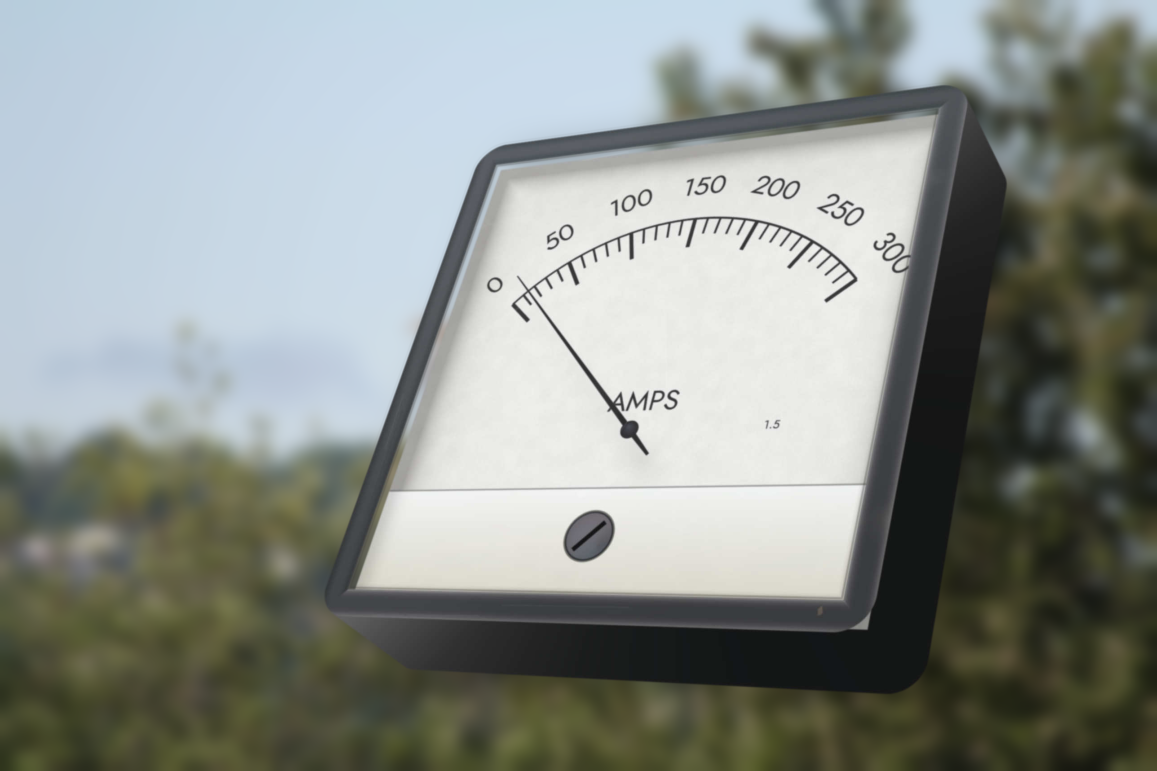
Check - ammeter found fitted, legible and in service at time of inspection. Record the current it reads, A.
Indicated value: 15 A
